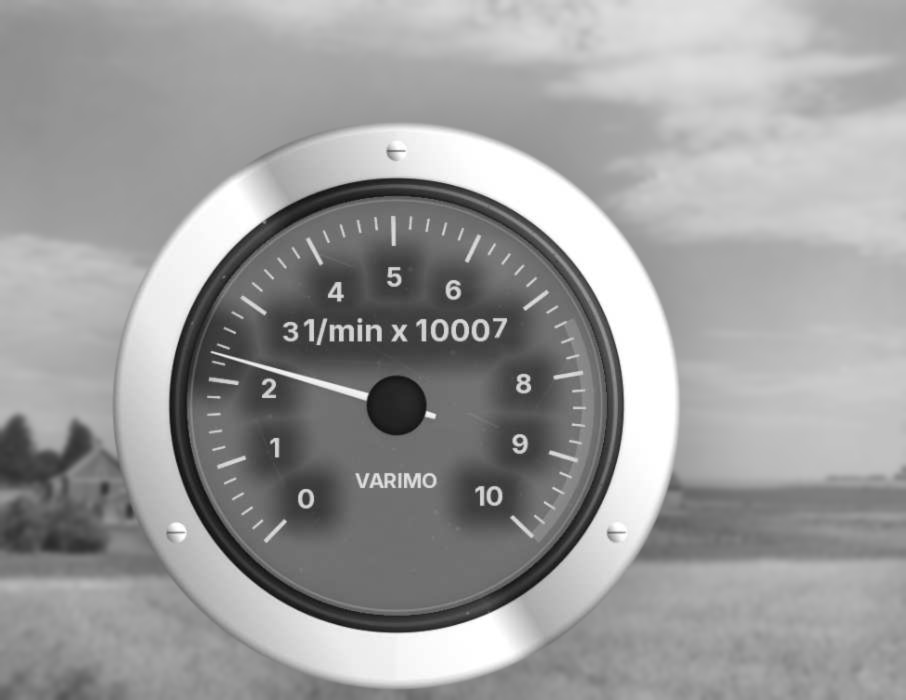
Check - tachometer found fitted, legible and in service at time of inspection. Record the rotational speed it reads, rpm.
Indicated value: 2300 rpm
